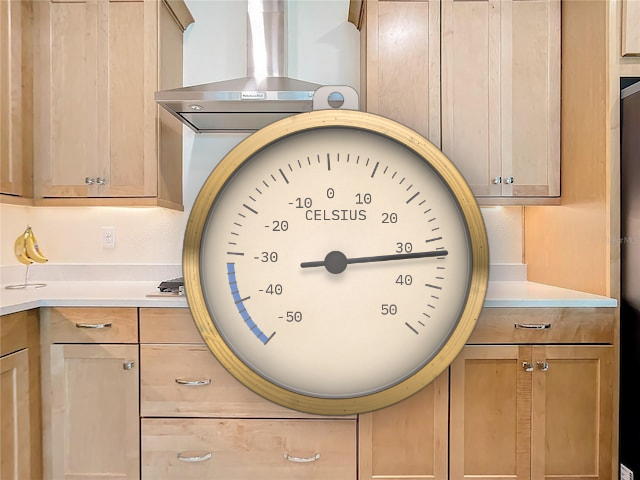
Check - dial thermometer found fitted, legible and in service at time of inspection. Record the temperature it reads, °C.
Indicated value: 33 °C
